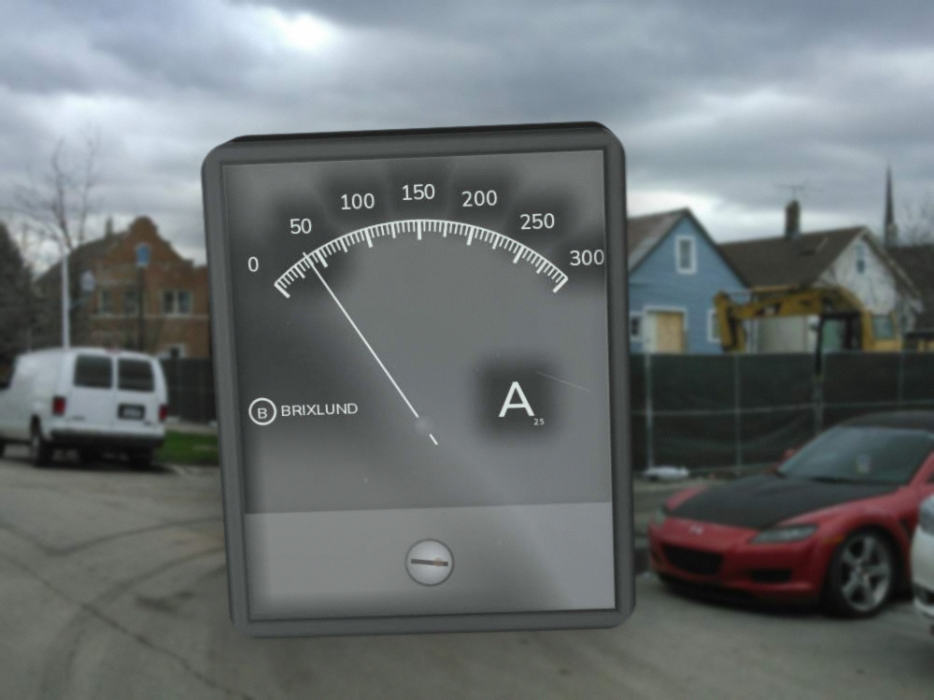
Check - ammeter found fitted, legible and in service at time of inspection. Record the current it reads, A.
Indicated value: 40 A
